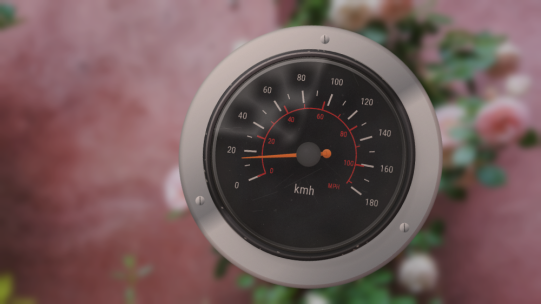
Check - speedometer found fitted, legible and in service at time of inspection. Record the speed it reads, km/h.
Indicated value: 15 km/h
